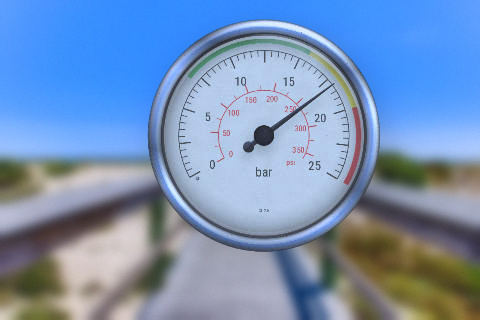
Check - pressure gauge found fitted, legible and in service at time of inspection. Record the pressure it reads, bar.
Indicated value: 18 bar
